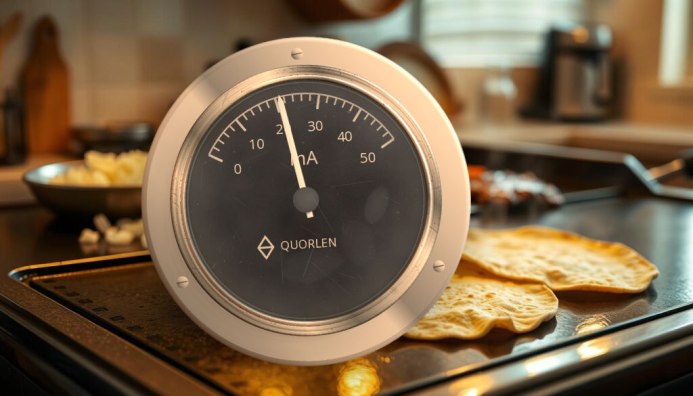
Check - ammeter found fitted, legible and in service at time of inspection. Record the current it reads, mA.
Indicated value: 21 mA
